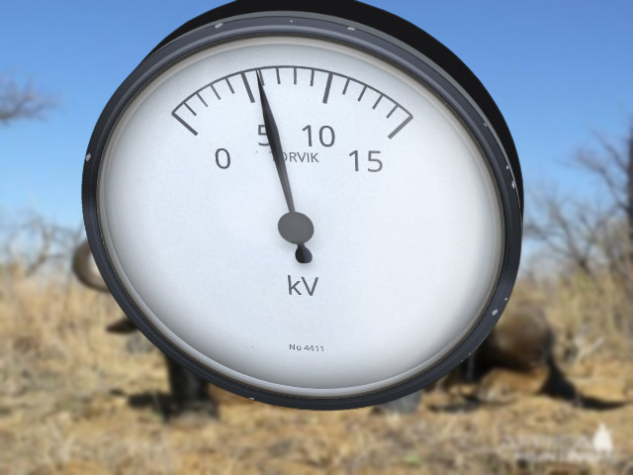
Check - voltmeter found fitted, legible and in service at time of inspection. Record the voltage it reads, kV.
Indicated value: 6 kV
